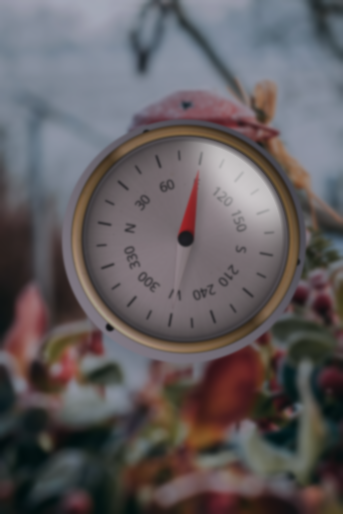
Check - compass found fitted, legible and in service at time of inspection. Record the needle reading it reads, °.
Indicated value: 90 °
